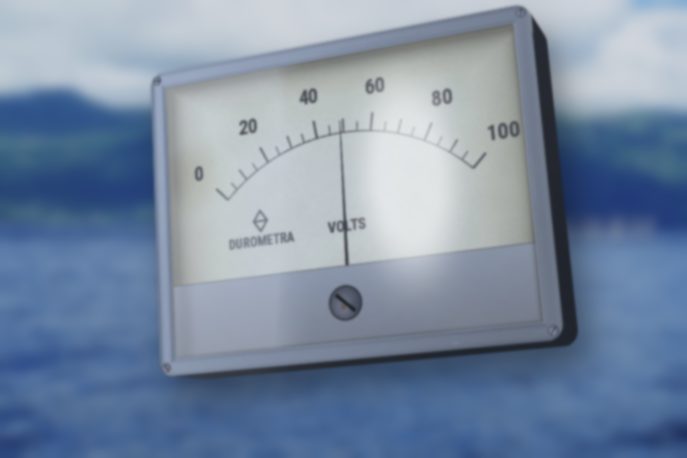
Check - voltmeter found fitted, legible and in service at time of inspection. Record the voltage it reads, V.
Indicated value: 50 V
